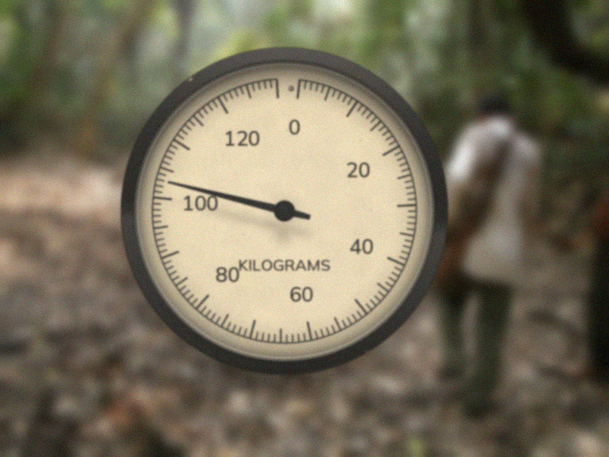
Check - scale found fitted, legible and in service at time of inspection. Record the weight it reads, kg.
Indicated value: 103 kg
